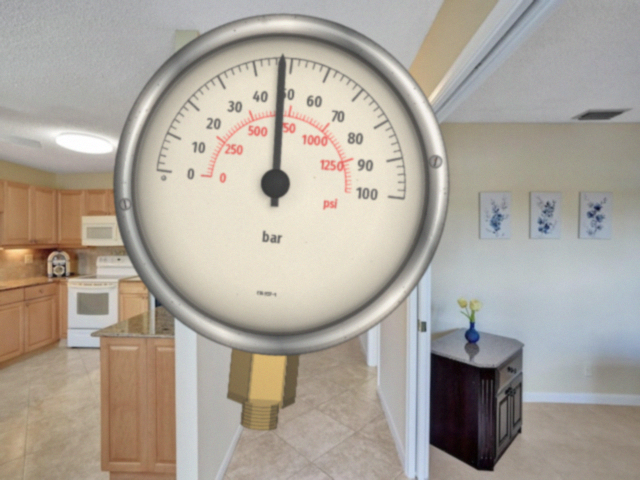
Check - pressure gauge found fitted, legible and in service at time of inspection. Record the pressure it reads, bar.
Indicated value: 48 bar
